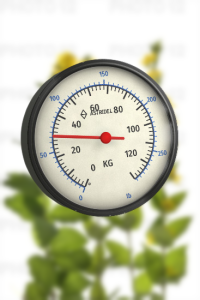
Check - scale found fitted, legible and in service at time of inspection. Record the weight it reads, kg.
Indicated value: 30 kg
